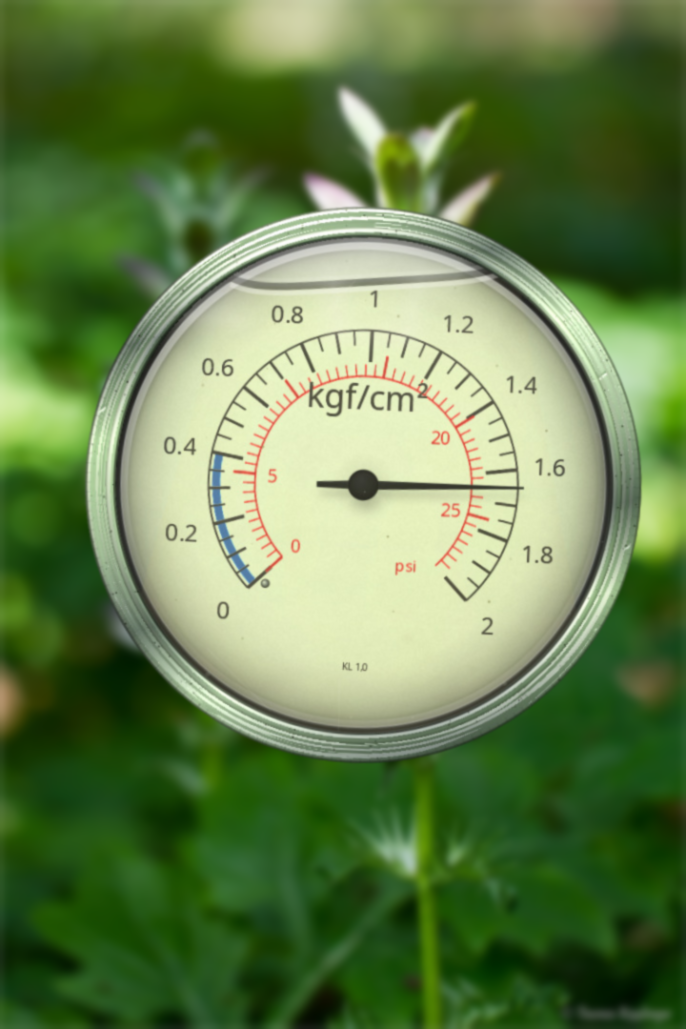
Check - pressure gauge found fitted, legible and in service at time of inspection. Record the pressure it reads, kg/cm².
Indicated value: 1.65 kg/cm²
